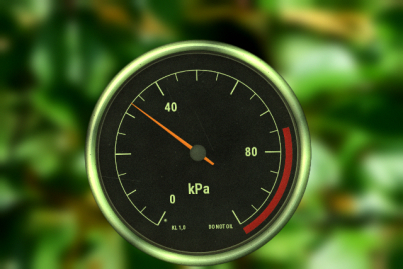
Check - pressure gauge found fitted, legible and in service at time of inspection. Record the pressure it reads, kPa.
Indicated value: 32.5 kPa
